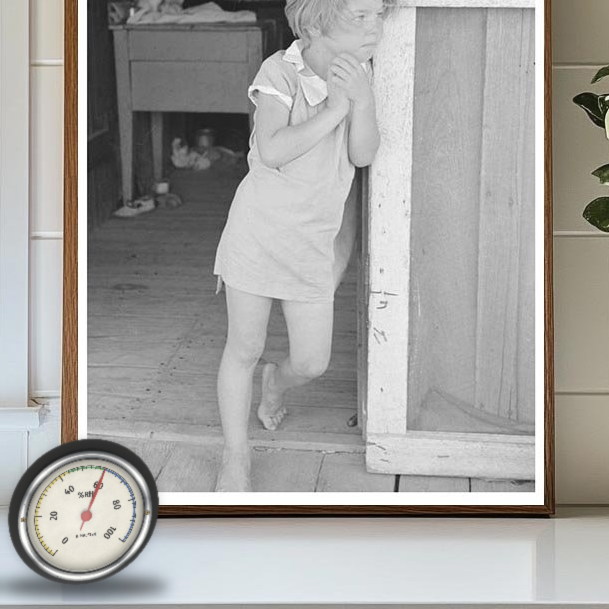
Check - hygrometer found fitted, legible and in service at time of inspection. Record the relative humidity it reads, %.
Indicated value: 60 %
